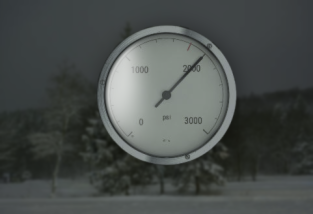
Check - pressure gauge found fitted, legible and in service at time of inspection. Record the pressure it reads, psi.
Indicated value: 2000 psi
